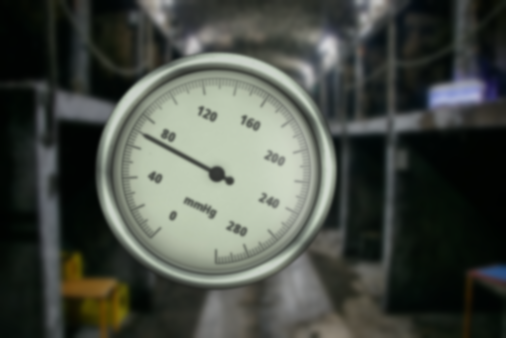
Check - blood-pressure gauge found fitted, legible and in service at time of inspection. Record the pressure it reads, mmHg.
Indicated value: 70 mmHg
